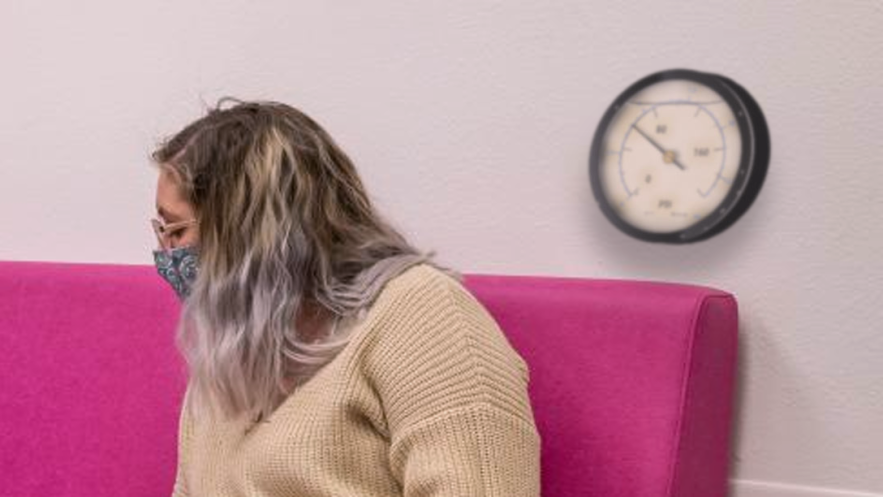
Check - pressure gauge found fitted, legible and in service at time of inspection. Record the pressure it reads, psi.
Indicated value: 60 psi
